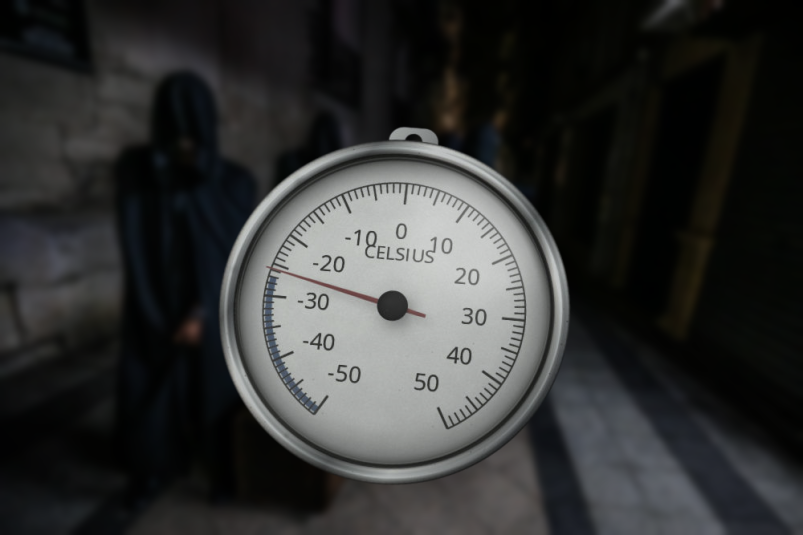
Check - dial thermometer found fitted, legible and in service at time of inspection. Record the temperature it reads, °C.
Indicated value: -26 °C
